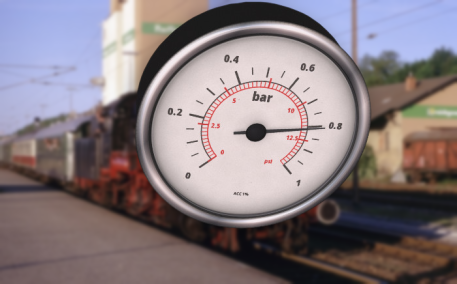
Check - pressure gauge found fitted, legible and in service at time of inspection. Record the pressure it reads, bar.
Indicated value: 0.8 bar
